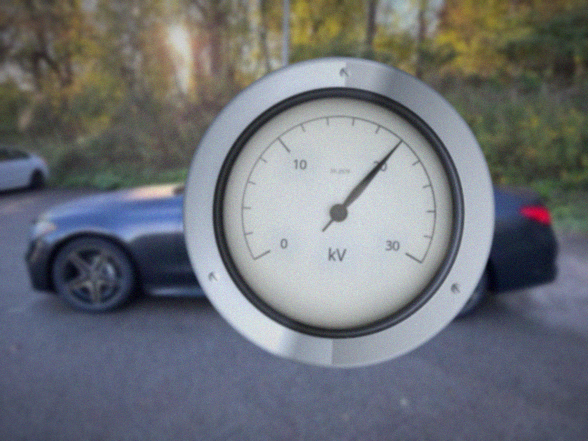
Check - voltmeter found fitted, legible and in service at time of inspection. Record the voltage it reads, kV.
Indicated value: 20 kV
